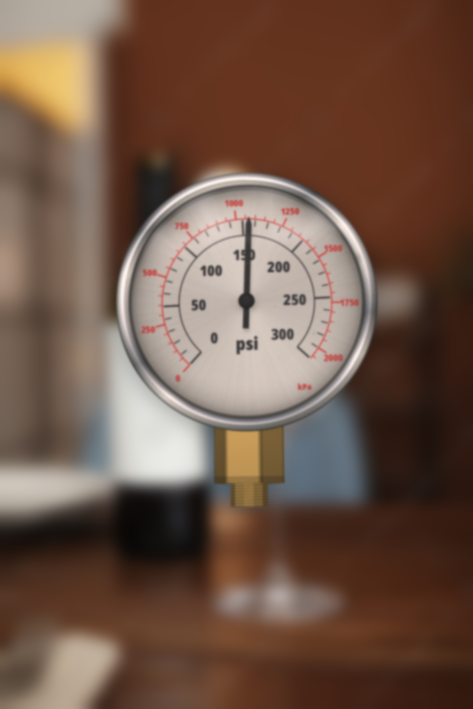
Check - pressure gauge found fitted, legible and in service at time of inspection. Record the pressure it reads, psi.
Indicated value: 155 psi
